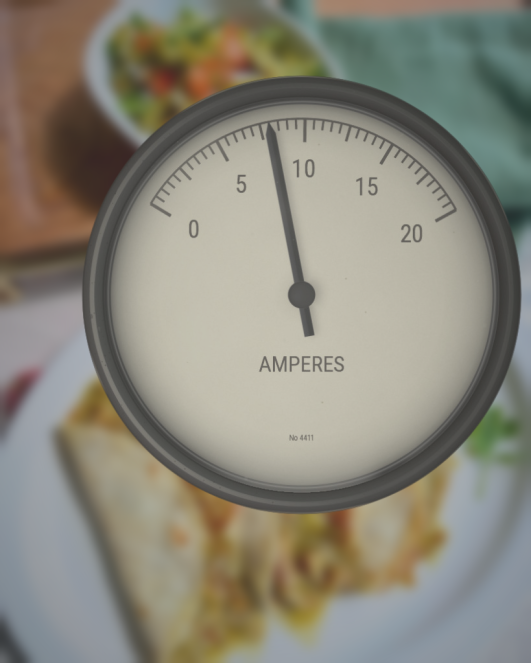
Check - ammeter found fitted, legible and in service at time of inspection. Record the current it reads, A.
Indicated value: 8 A
